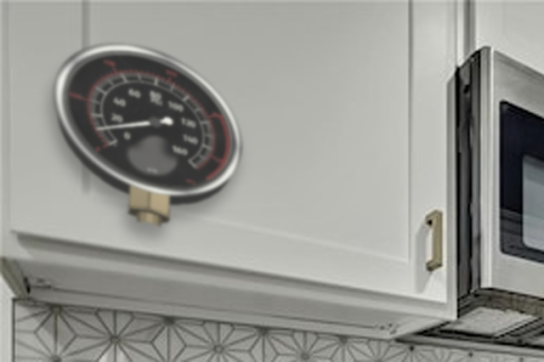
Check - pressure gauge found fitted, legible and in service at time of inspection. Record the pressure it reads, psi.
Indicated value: 10 psi
